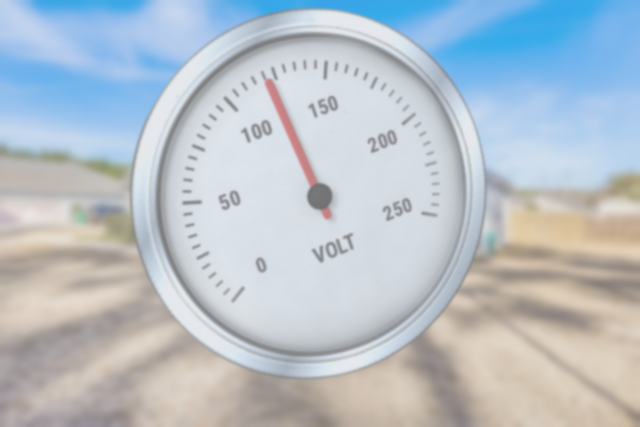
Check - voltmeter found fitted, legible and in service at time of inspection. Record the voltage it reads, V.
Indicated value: 120 V
